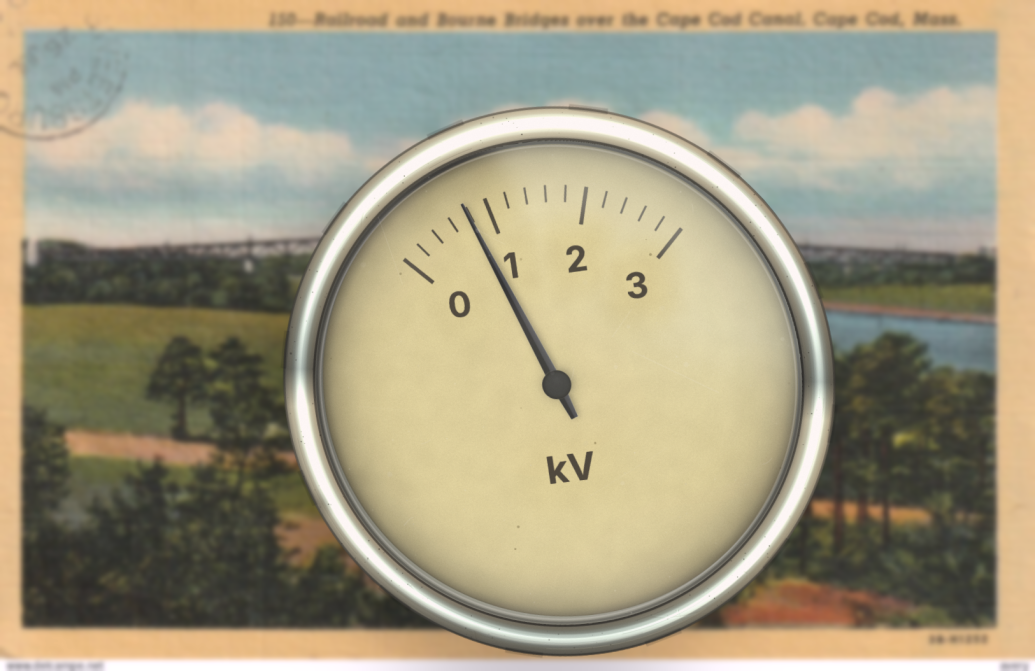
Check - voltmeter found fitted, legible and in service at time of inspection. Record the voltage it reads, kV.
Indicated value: 0.8 kV
